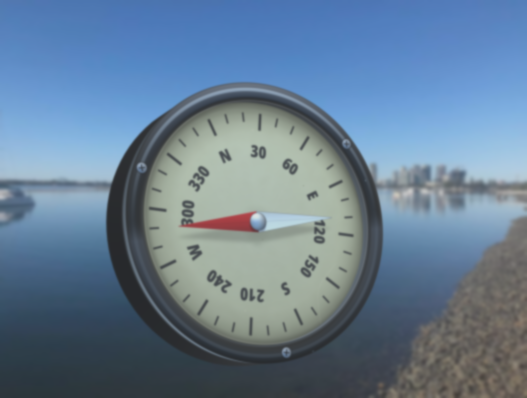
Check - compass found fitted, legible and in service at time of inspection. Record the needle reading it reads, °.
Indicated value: 290 °
